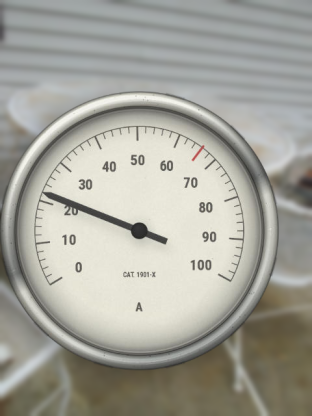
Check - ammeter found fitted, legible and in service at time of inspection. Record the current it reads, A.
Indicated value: 22 A
